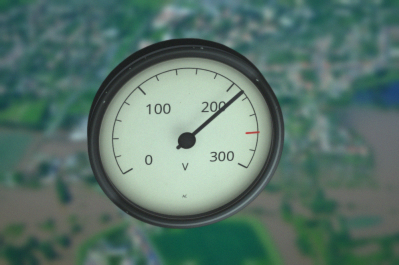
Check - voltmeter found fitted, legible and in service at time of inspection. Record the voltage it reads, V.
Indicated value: 210 V
